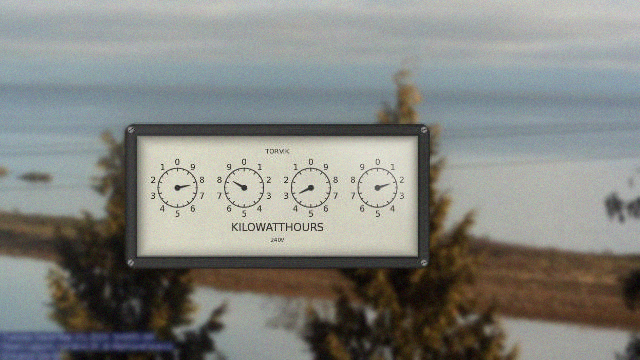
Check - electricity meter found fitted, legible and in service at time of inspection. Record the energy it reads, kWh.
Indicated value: 7832 kWh
